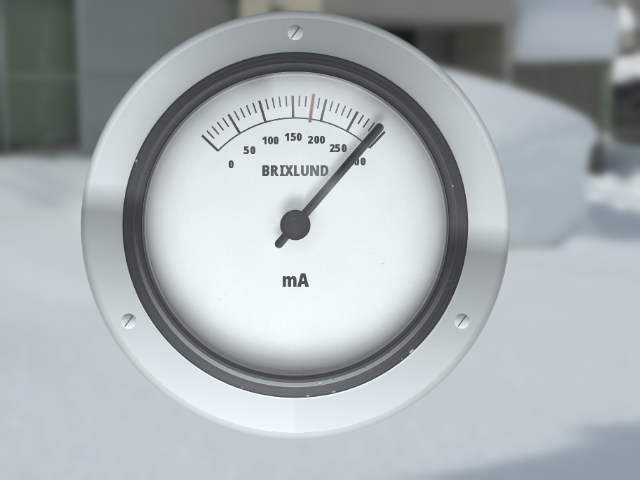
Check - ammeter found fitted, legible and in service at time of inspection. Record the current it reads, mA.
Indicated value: 290 mA
